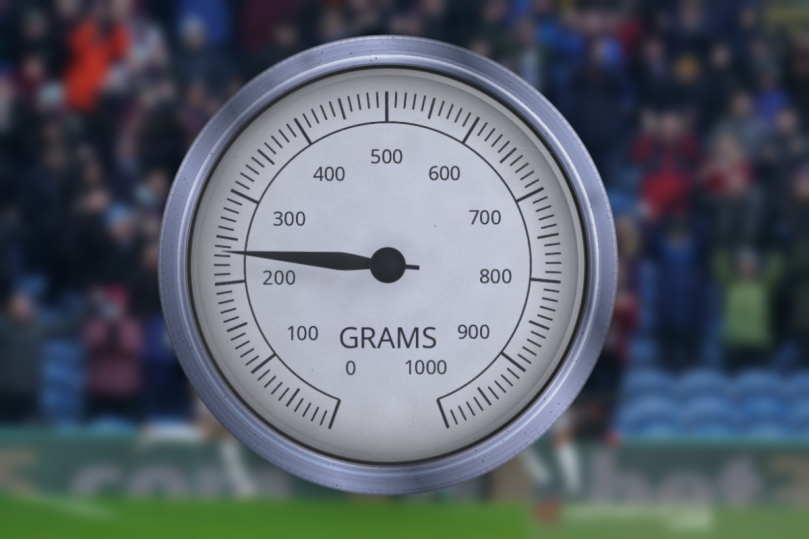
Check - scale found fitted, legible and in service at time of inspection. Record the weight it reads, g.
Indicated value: 235 g
